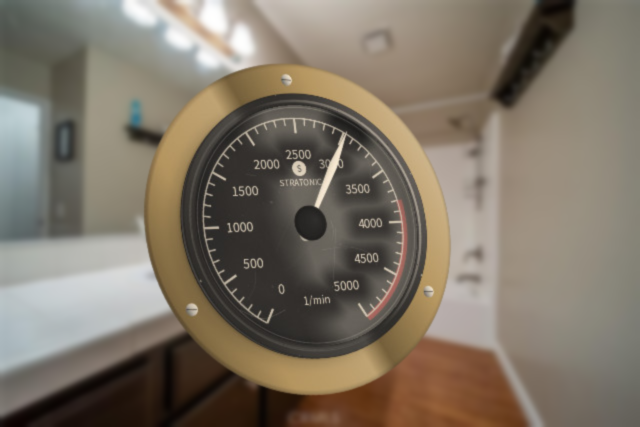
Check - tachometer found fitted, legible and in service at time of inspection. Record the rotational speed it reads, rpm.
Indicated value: 3000 rpm
